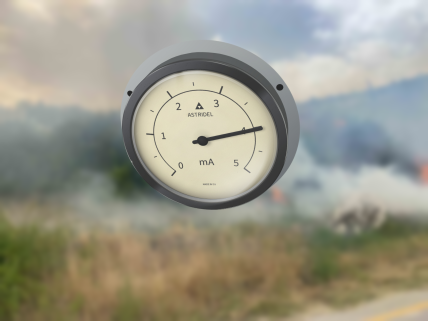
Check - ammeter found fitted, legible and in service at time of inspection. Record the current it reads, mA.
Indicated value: 4 mA
